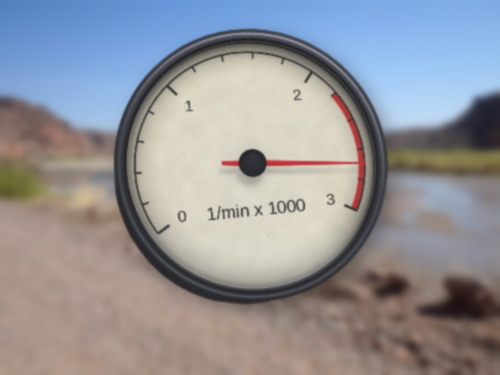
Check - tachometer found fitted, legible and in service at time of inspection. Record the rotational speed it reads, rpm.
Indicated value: 2700 rpm
